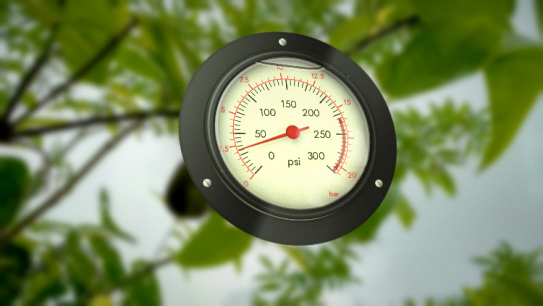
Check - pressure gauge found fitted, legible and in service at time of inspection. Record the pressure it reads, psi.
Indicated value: 30 psi
